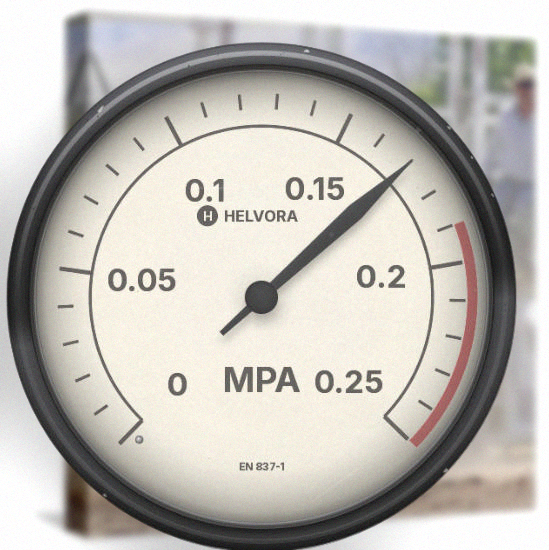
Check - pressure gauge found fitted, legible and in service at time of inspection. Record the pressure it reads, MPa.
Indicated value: 0.17 MPa
